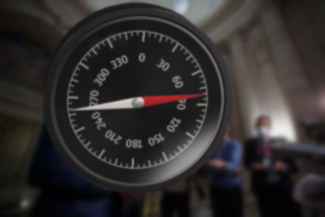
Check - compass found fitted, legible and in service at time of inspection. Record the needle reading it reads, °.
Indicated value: 80 °
